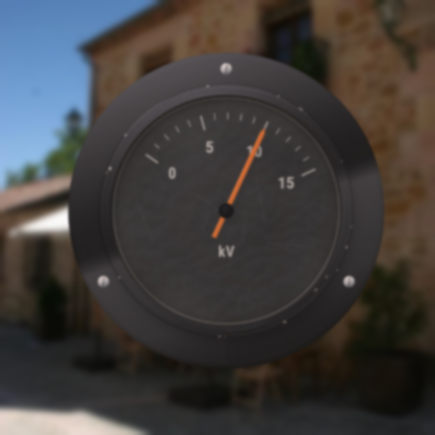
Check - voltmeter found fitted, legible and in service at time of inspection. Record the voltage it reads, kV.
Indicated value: 10 kV
